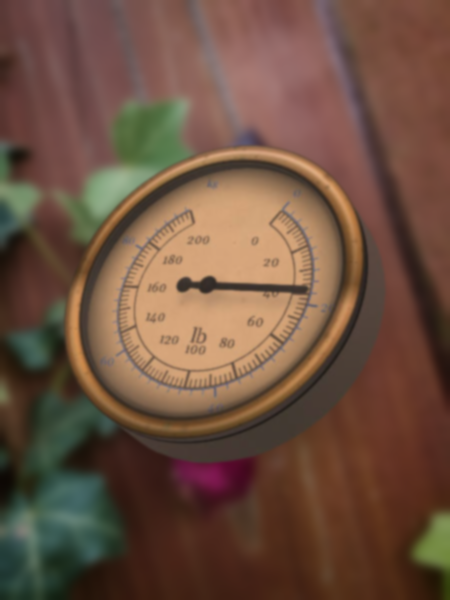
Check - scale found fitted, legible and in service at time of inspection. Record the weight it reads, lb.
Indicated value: 40 lb
